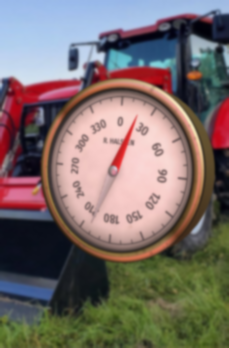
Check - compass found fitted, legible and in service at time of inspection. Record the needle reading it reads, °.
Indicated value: 20 °
